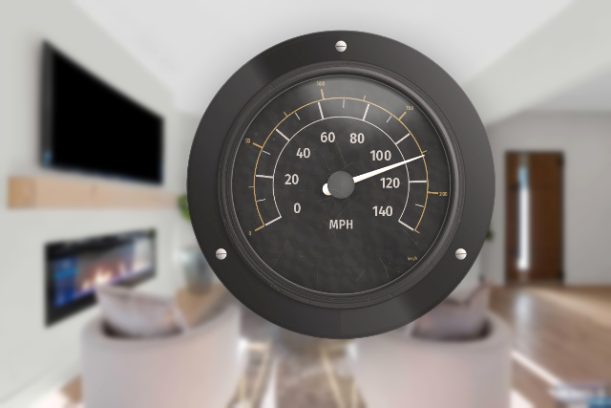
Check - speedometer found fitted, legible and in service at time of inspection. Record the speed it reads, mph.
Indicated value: 110 mph
